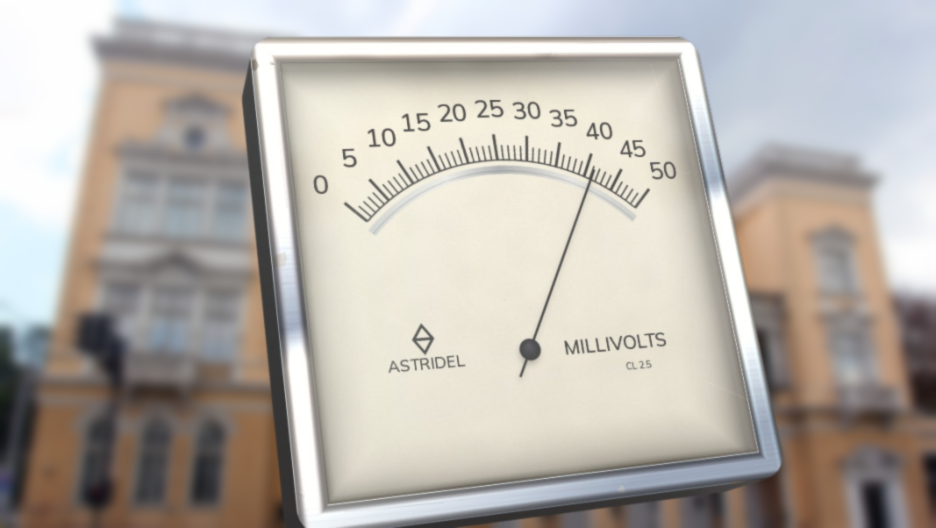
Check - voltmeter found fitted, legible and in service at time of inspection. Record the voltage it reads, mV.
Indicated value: 41 mV
